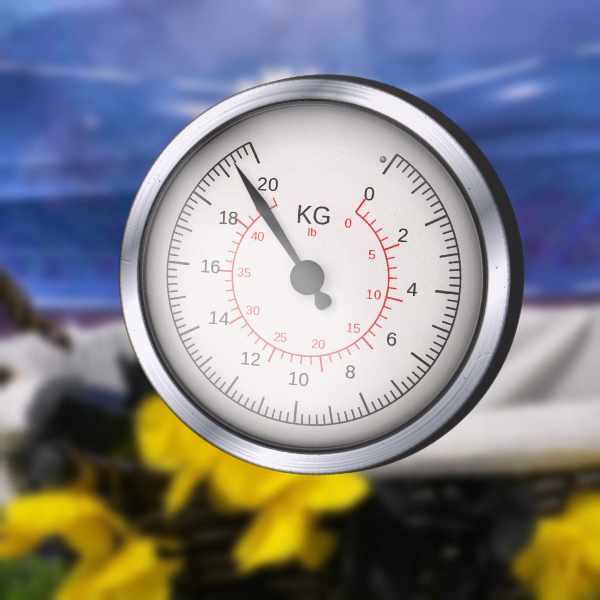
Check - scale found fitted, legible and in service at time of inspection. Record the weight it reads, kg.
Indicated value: 19.4 kg
